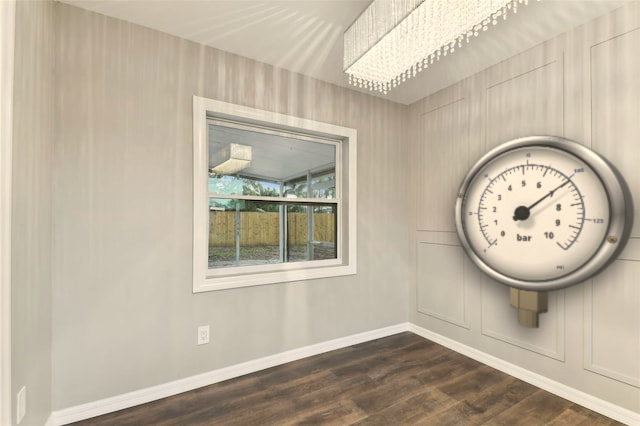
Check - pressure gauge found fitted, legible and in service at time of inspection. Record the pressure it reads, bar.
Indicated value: 7 bar
